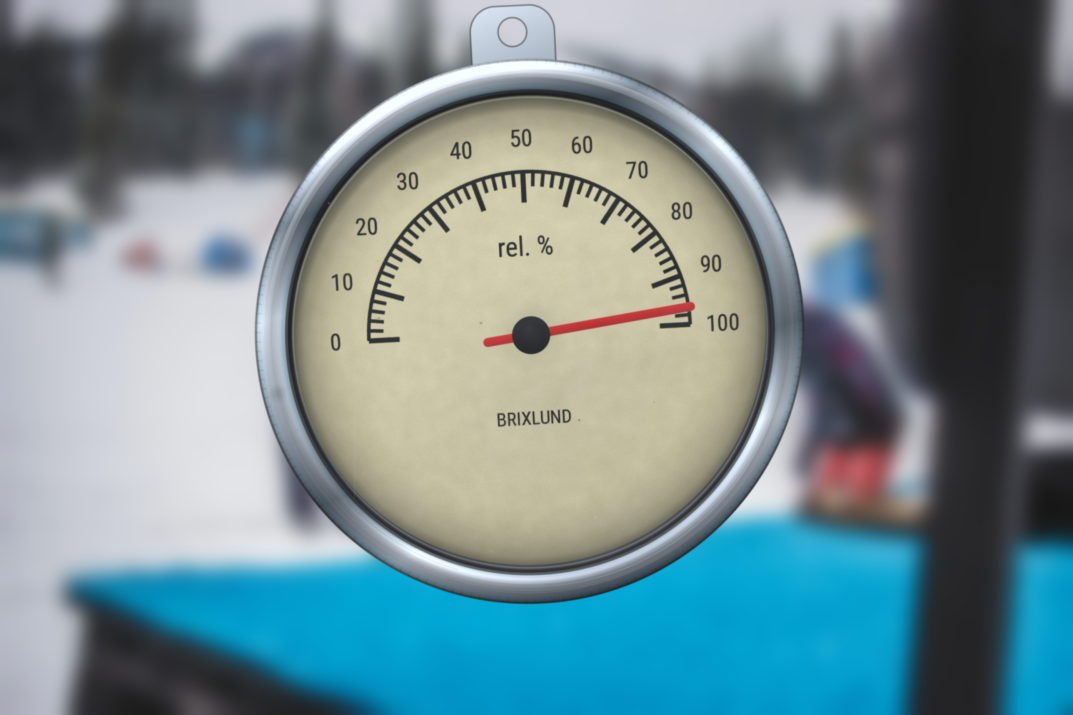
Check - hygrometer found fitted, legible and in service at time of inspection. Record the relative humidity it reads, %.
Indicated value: 96 %
